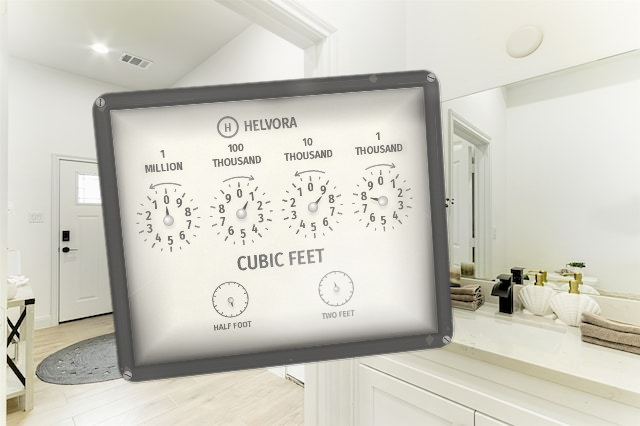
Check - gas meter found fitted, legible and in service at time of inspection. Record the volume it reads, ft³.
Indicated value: 8800 ft³
